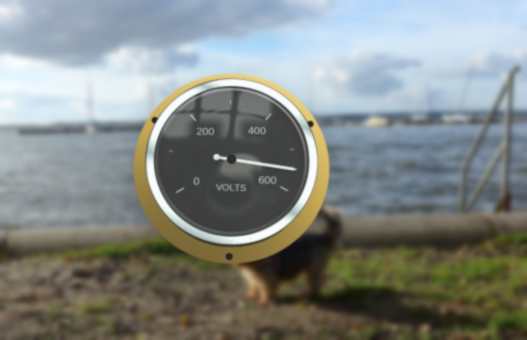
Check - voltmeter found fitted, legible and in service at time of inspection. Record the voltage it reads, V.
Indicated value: 550 V
